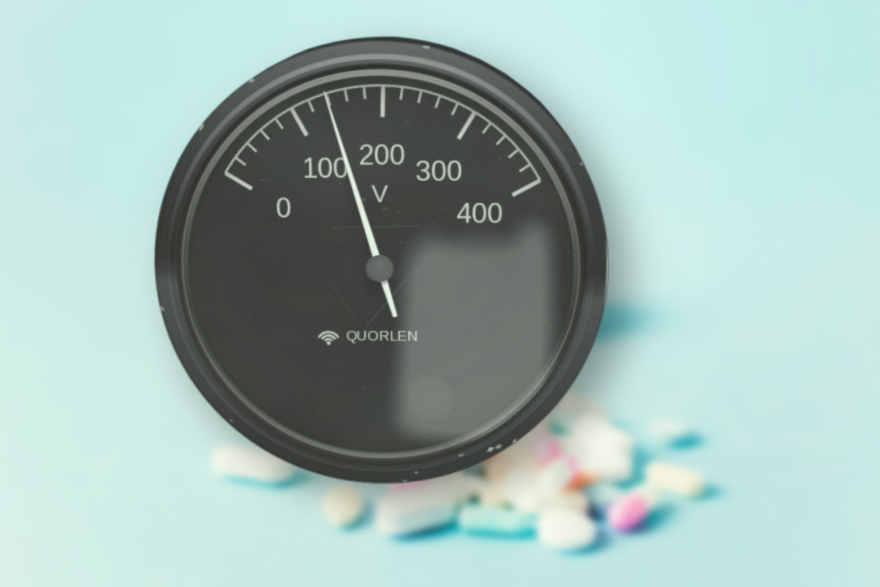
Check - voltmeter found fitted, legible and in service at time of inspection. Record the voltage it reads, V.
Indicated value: 140 V
